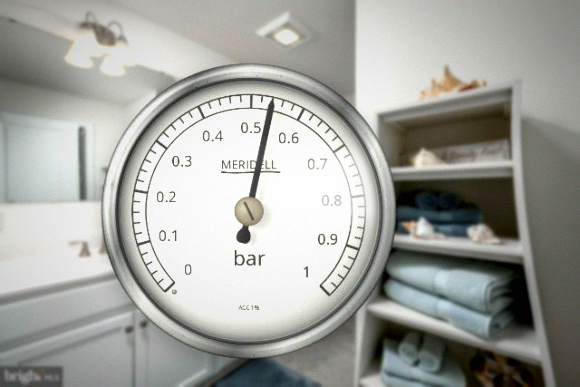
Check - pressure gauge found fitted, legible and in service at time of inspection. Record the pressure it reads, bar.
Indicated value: 0.54 bar
